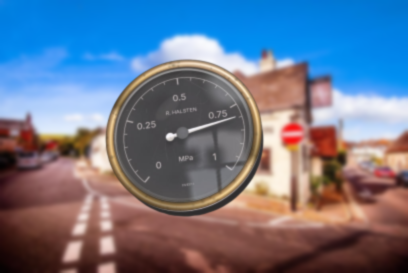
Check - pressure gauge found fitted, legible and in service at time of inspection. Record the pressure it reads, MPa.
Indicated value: 0.8 MPa
